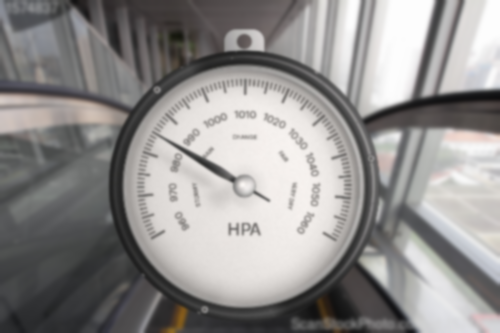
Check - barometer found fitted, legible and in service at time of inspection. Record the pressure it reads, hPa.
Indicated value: 985 hPa
